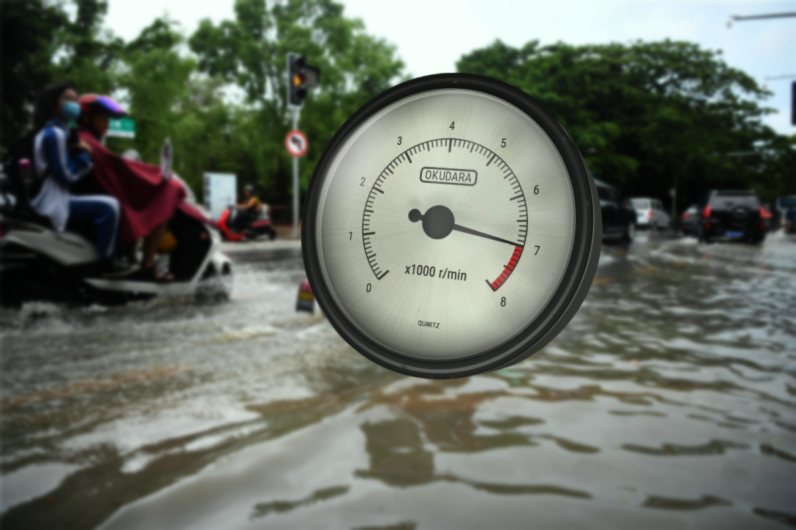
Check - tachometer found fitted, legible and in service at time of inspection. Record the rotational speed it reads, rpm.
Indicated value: 7000 rpm
